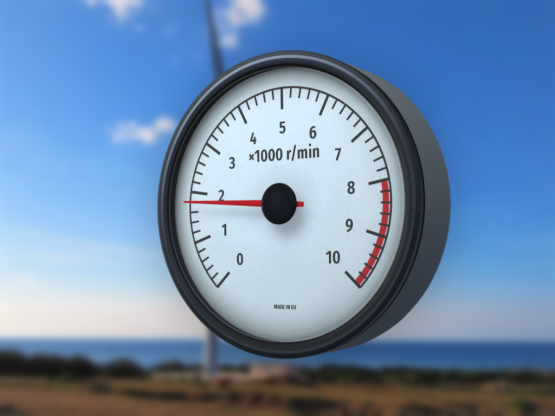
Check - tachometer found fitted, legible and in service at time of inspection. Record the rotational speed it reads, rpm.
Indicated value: 1800 rpm
